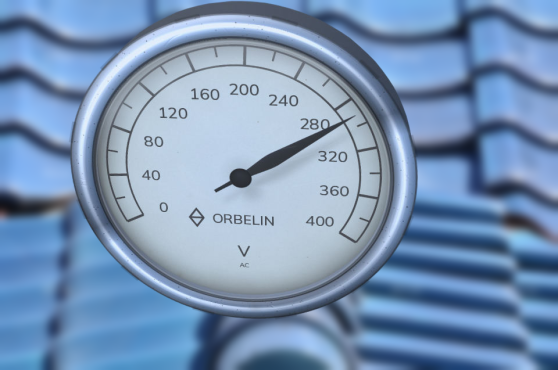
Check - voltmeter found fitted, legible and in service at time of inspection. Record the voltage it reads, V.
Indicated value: 290 V
